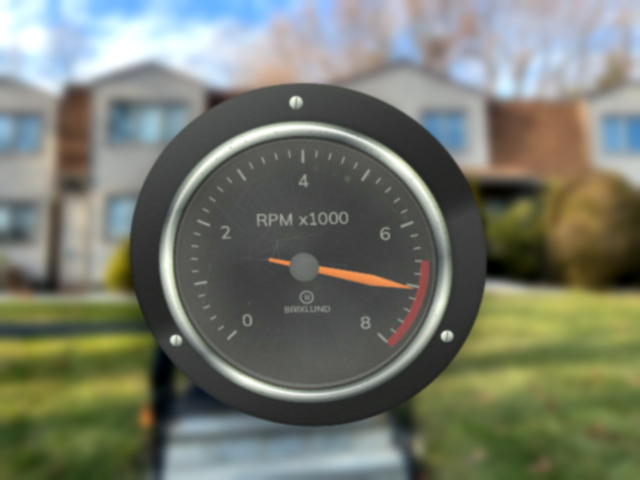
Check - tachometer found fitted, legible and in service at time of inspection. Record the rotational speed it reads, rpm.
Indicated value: 7000 rpm
